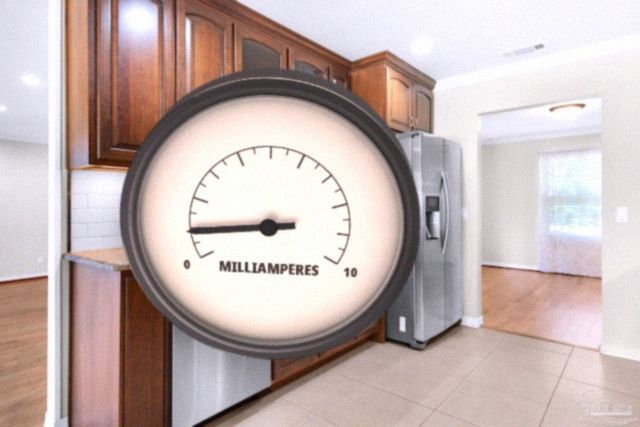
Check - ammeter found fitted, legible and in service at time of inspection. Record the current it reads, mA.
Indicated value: 1 mA
